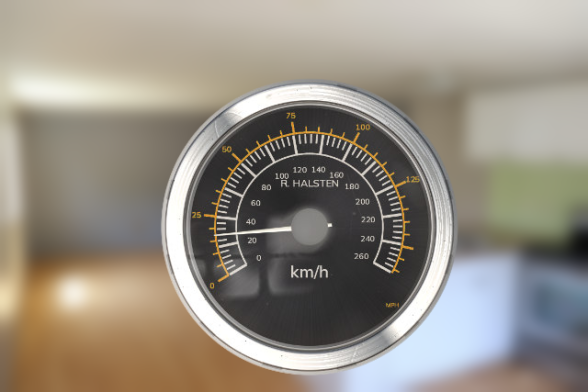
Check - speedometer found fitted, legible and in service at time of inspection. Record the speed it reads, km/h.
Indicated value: 28 km/h
